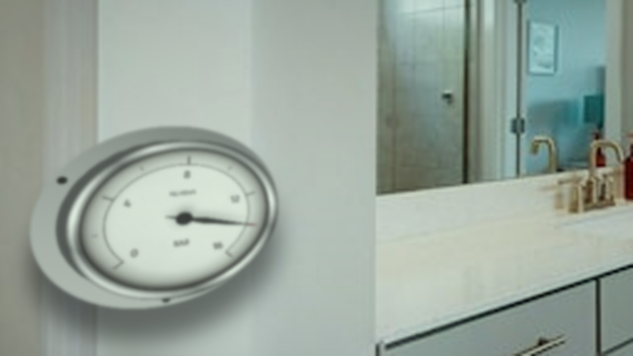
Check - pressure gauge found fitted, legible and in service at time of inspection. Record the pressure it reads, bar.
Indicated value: 14 bar
